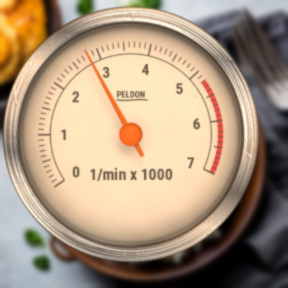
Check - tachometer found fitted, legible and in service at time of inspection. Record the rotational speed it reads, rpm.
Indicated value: 2800 rpm
